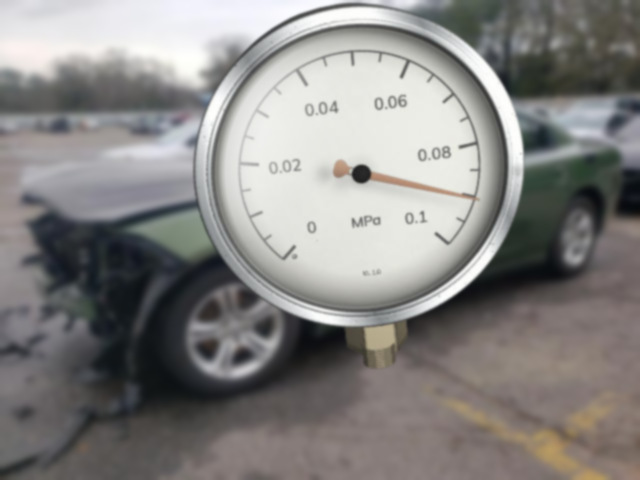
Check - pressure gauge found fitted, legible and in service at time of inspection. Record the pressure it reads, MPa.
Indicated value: 0.09 MPa
